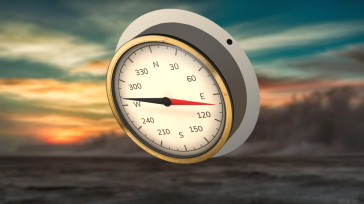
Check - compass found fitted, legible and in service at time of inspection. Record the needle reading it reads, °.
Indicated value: 100 °
